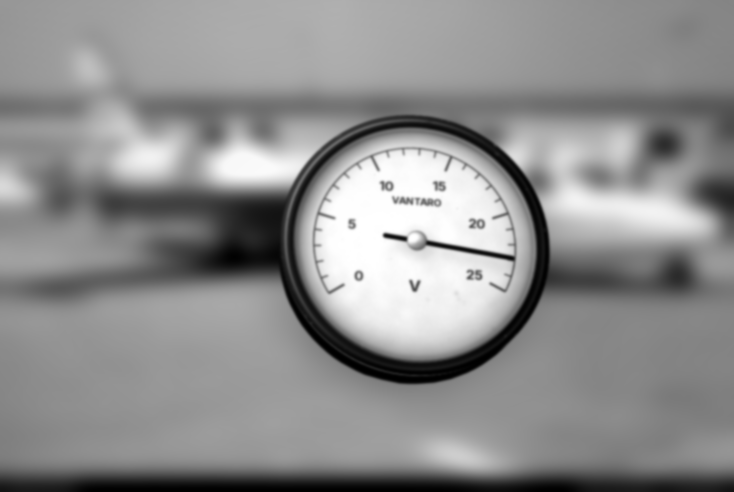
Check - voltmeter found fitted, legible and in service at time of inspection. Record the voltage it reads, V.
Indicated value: 23 V
